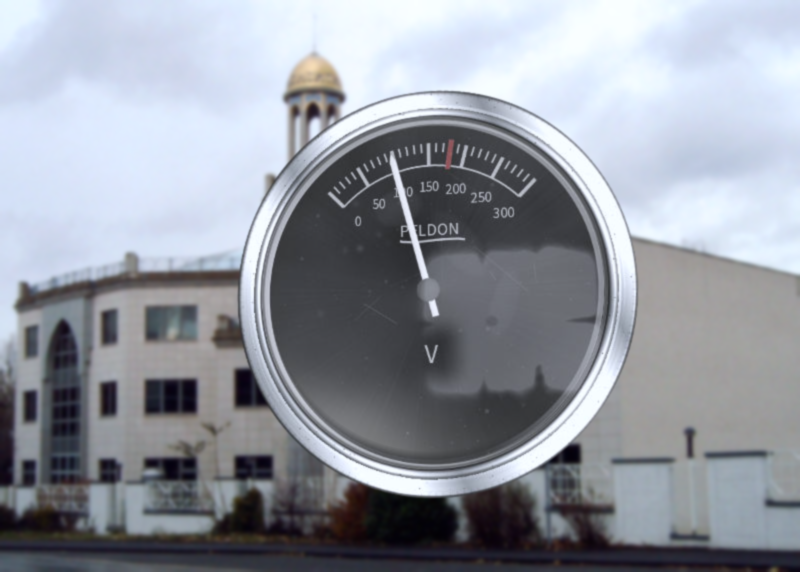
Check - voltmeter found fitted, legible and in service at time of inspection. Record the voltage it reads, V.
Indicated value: 100 V
